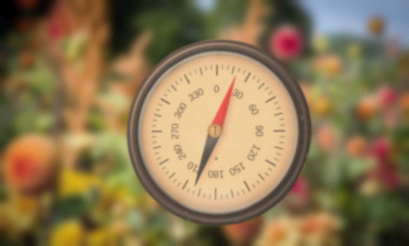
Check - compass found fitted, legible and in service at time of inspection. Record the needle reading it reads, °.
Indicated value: 20 °
